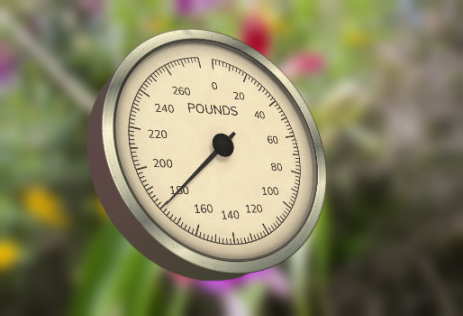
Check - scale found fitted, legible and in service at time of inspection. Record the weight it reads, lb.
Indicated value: 180 lb
